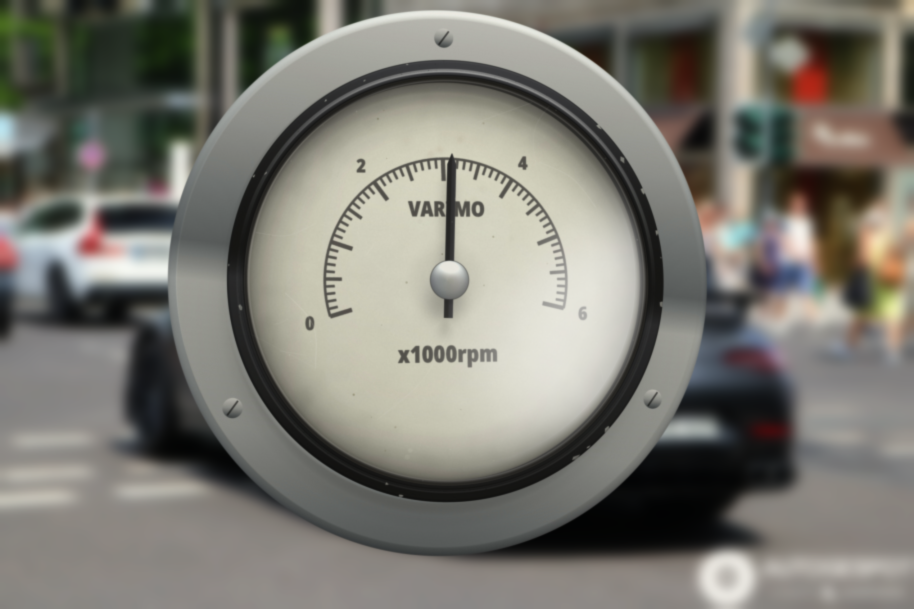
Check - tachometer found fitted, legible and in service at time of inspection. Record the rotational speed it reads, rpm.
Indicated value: 3100 rpm
